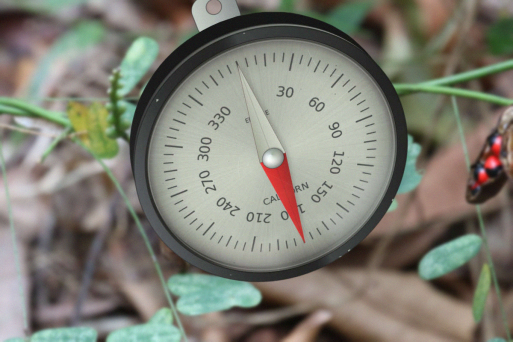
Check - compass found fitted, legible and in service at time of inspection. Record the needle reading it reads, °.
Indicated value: 180 °
